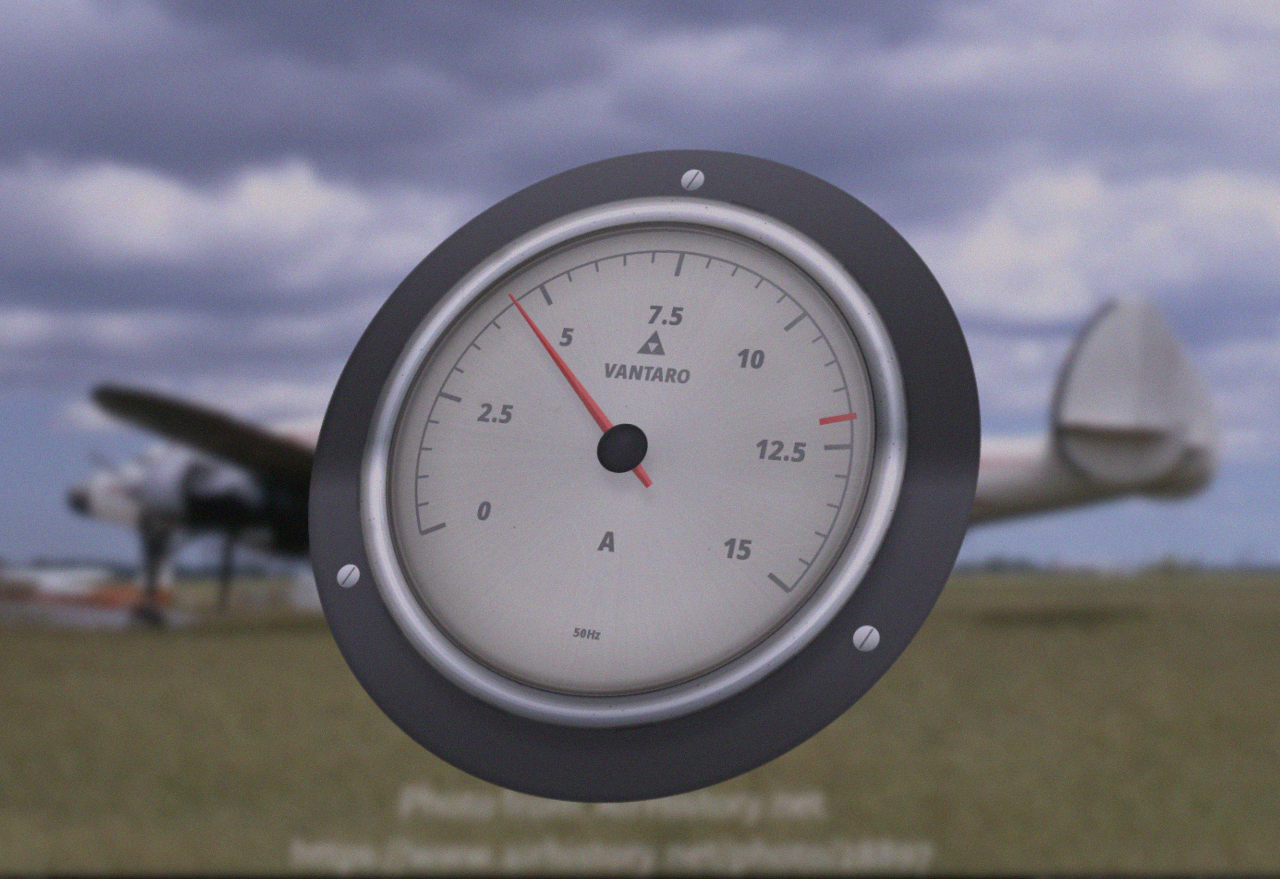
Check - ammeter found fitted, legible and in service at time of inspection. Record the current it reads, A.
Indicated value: 4.5 A
